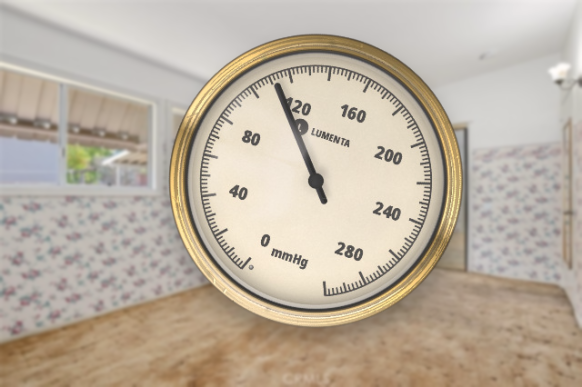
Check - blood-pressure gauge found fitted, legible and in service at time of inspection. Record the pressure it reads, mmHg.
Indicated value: 112 mmHg
